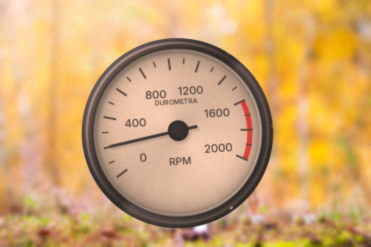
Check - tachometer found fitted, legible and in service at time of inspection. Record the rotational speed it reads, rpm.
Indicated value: 200 rpm
